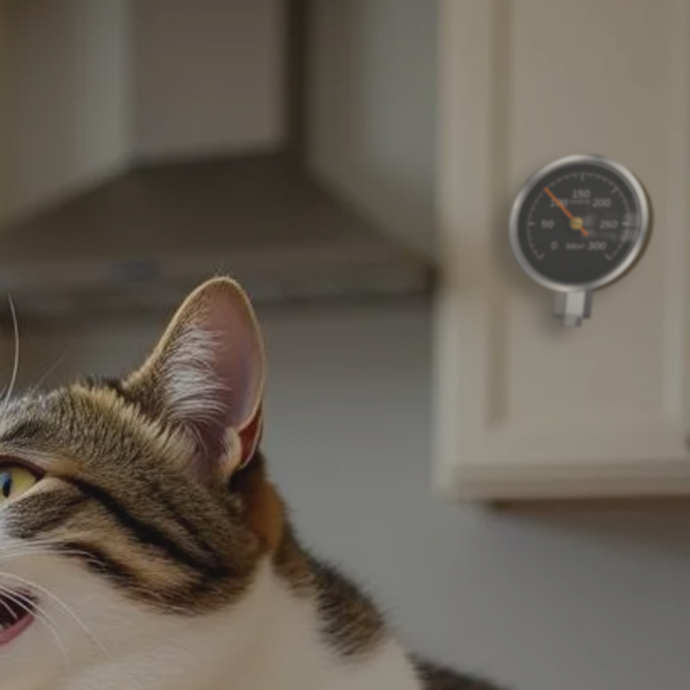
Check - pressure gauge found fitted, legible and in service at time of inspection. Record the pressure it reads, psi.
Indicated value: 100 psi
